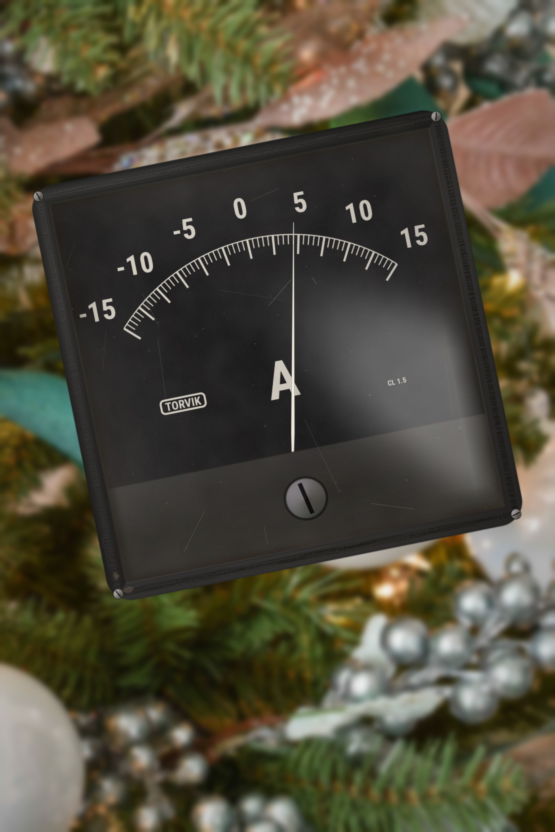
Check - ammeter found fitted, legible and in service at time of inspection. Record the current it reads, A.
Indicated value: 4.5 A
